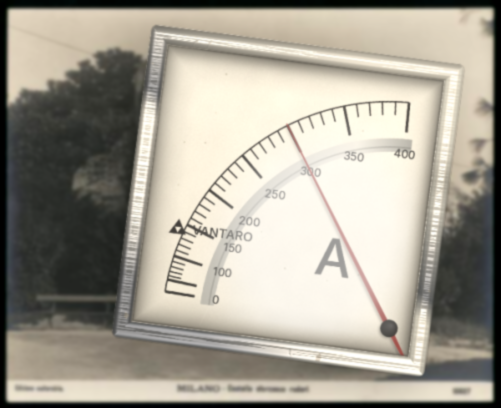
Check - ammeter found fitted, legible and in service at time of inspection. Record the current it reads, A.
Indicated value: 300 A
